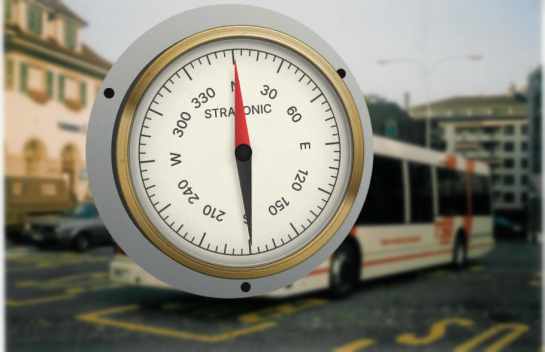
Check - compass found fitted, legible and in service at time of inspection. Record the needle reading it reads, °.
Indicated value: 0 °
